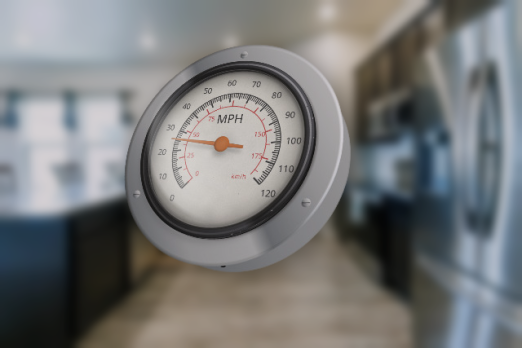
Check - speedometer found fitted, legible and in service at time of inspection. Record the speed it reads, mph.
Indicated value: 25 mph
